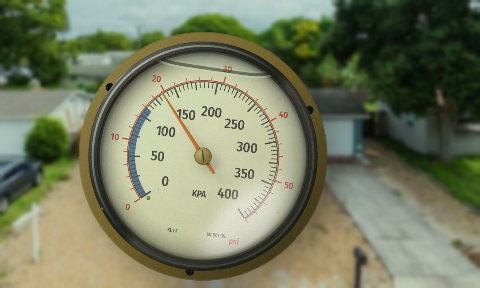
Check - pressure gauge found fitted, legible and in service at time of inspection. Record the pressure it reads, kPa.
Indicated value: 135 kPa
